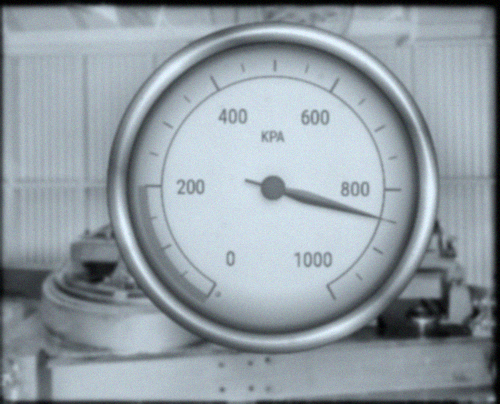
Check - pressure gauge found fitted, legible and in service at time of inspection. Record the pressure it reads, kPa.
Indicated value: 850 kPa
